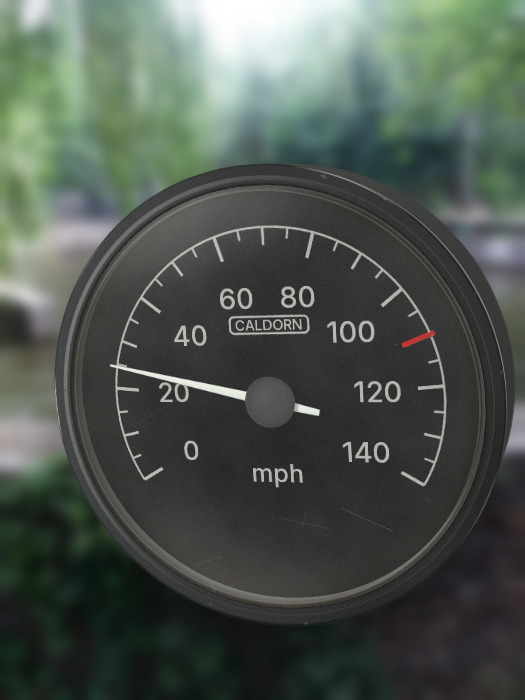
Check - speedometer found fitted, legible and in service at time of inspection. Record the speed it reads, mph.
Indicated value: 25 mph
